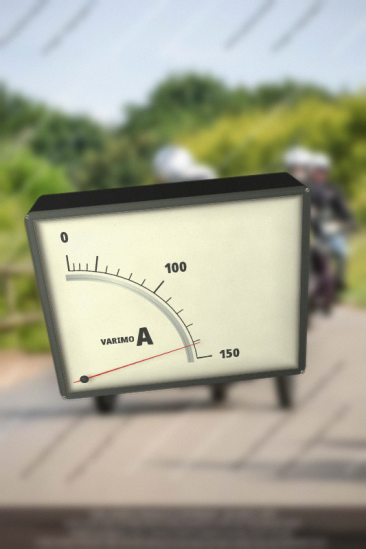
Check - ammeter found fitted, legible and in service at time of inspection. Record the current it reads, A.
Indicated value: 140 A
